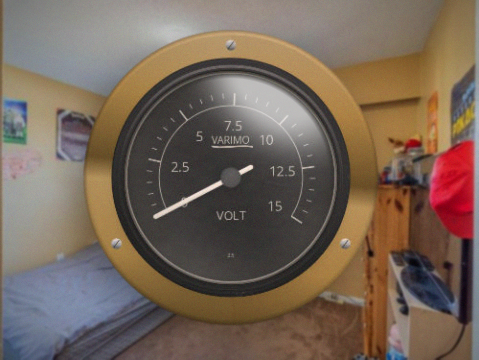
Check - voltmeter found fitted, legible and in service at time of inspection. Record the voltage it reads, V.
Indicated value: 0 V
